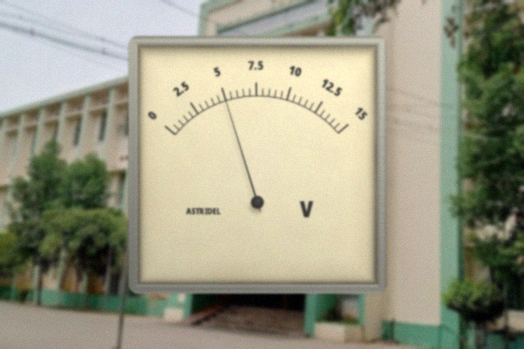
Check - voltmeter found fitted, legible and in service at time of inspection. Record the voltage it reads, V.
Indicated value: 5 V
